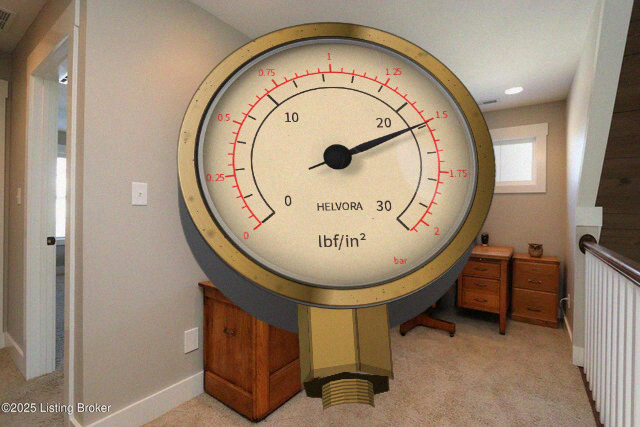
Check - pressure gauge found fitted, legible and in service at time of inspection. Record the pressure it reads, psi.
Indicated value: 22 psi
